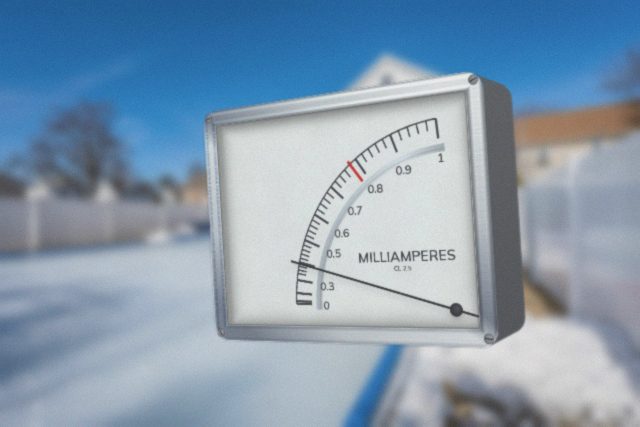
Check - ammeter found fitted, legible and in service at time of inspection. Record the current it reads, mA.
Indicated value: 0.4 mA
